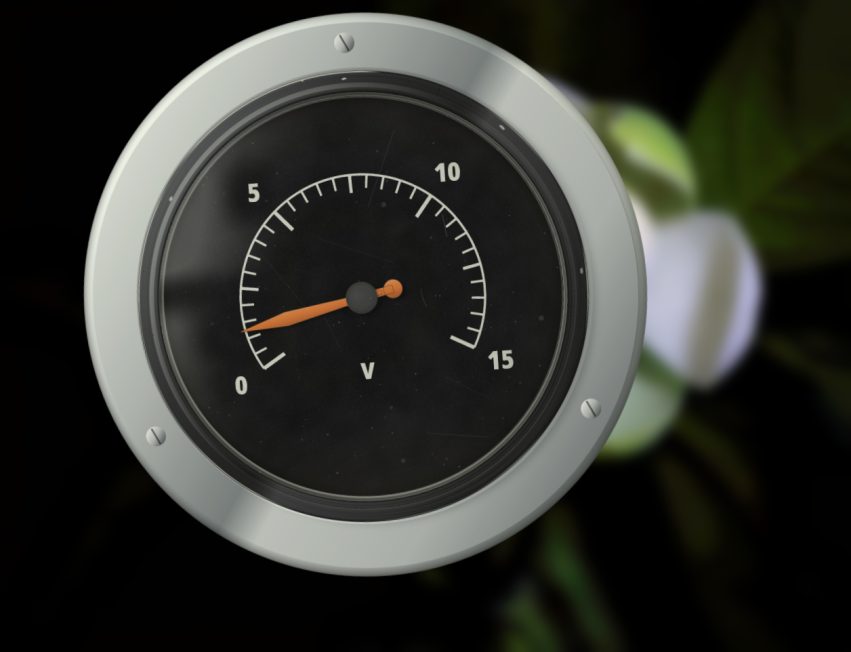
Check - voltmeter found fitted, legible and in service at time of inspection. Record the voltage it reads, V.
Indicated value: 1.25 V
